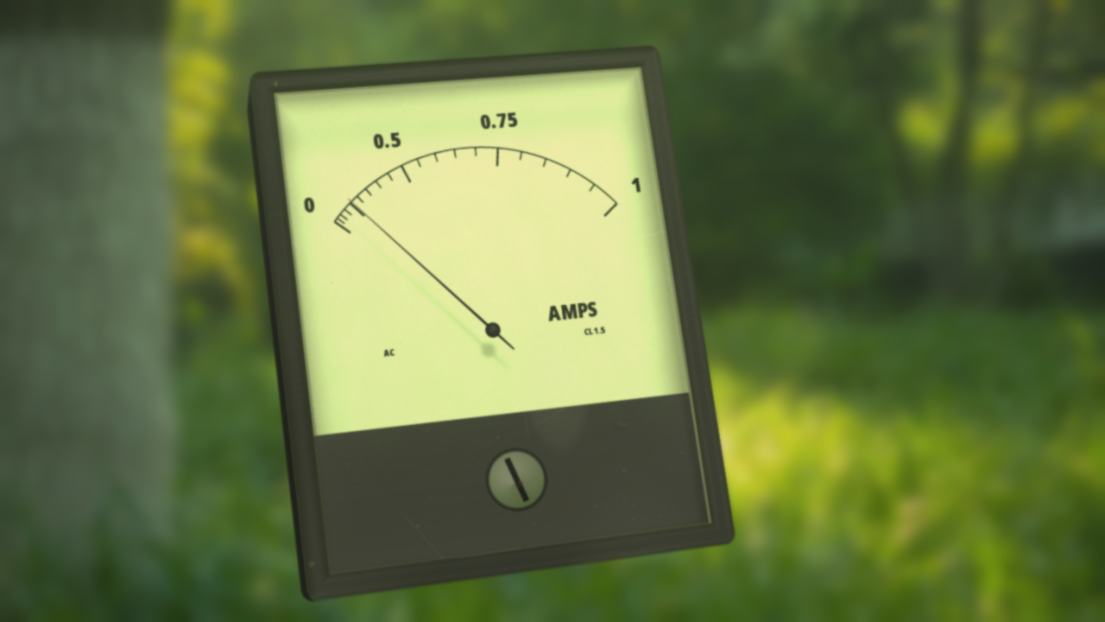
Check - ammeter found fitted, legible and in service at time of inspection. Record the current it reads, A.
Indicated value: 0.25 A
